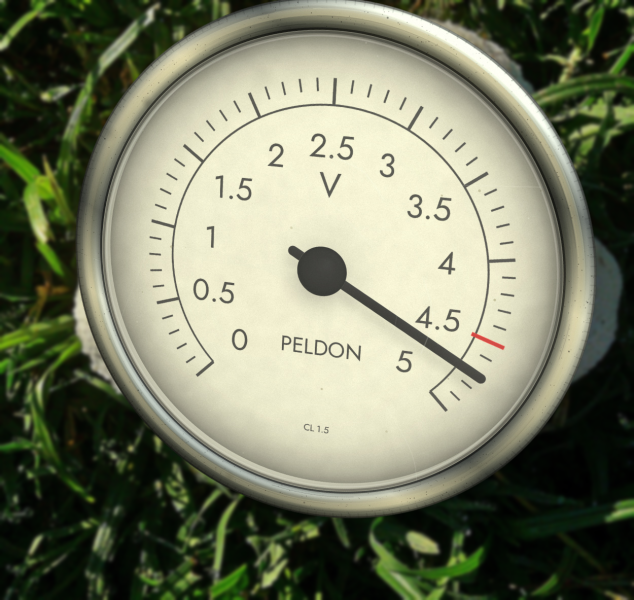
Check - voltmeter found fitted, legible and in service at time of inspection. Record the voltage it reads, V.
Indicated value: 4.7 V
